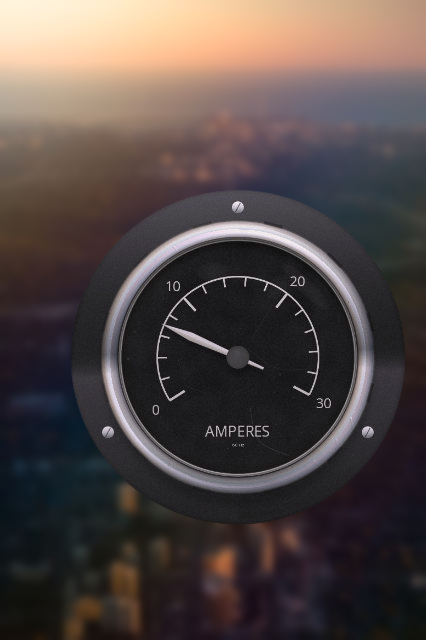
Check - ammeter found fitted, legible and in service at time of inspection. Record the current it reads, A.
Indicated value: 7 A
